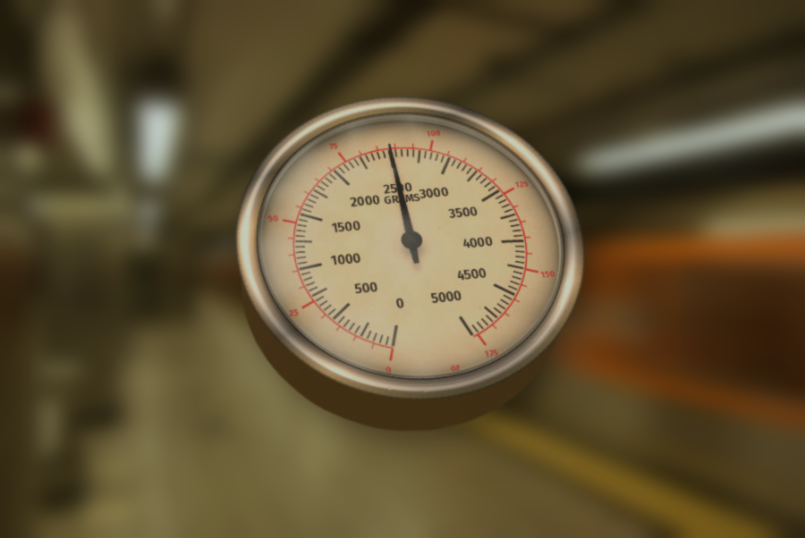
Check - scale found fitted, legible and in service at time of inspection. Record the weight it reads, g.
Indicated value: 2500 g
